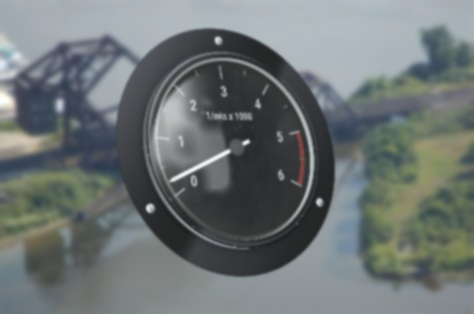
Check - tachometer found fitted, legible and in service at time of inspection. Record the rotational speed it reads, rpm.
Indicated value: 250 rpm
